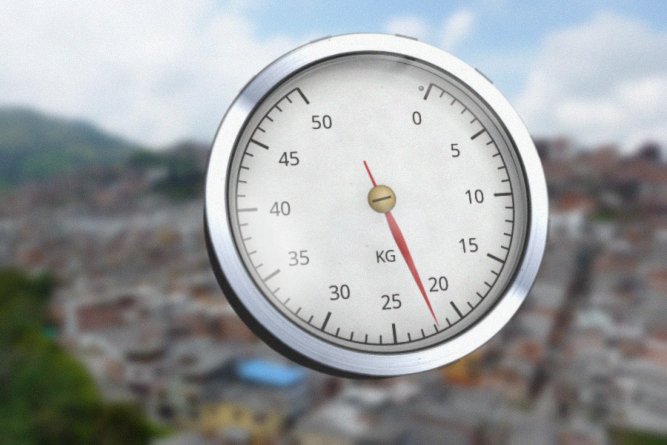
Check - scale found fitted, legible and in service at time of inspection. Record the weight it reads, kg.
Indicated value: 22 kg
